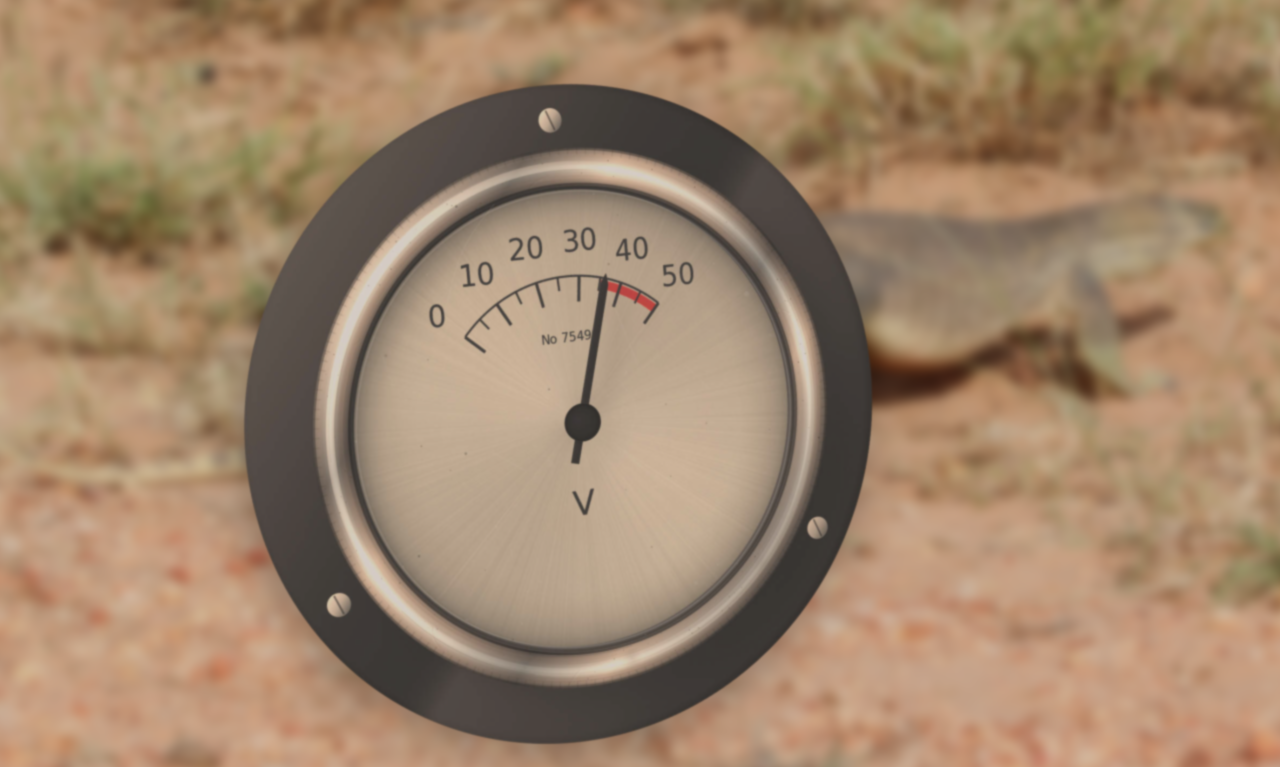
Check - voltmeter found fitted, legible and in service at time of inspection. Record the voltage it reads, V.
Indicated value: 35 V
